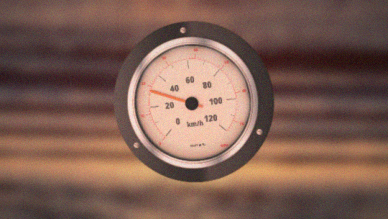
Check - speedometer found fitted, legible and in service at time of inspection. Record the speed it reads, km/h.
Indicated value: 30 km/h
